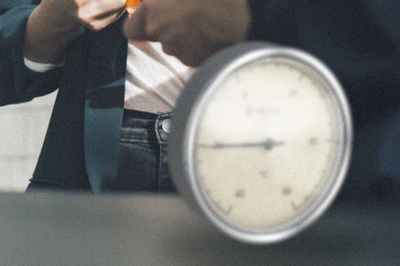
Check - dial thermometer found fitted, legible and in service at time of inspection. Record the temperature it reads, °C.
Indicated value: -20 °C
